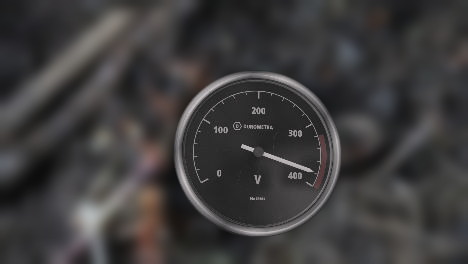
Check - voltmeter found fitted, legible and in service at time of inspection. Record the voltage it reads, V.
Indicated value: 380 V
